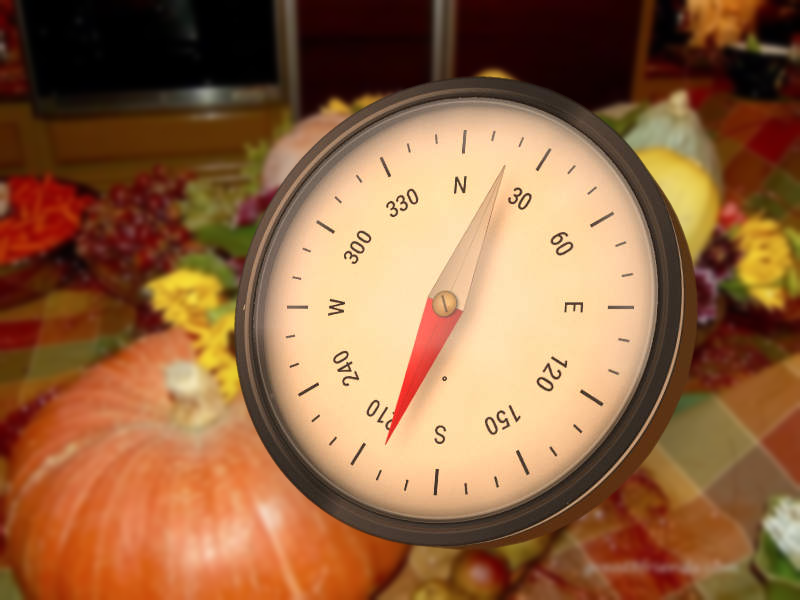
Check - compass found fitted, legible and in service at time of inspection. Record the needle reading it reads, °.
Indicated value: 200 °
